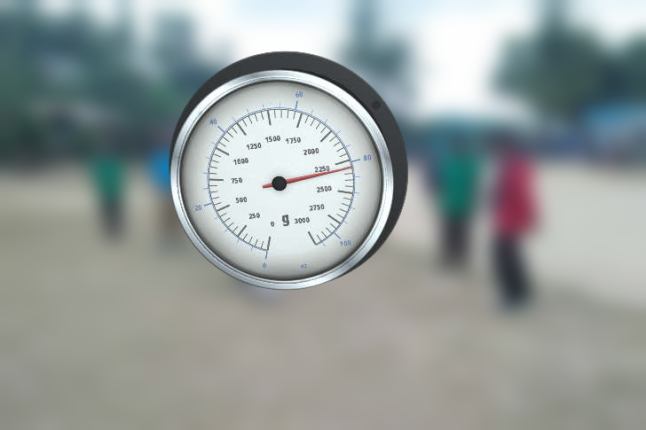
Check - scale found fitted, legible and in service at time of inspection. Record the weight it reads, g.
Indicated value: 2300 g
